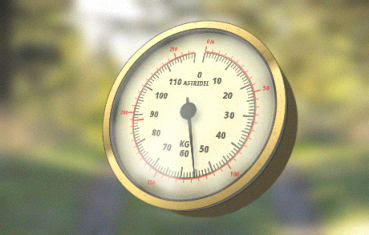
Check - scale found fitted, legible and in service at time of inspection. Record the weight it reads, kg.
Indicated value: 55 kg
